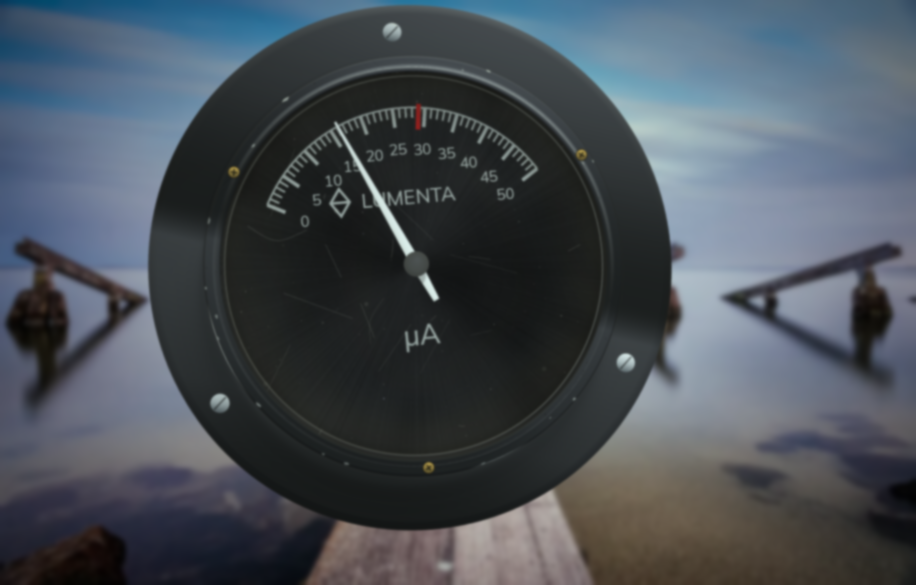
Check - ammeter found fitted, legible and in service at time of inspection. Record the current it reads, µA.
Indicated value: 16 µA
